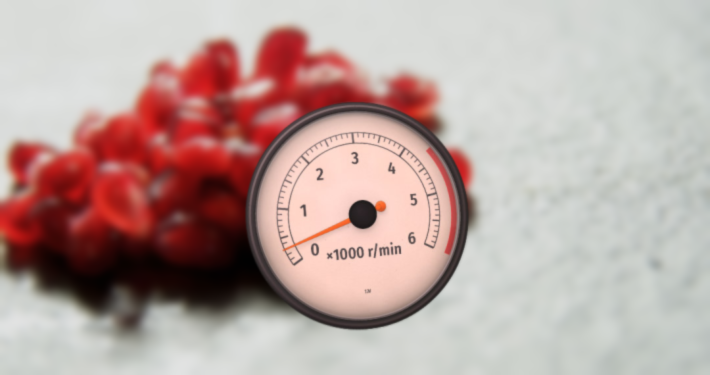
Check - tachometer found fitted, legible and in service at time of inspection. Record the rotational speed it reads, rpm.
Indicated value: 300 rpm
